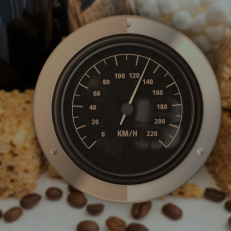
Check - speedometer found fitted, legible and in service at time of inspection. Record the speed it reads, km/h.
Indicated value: 130 km/h
